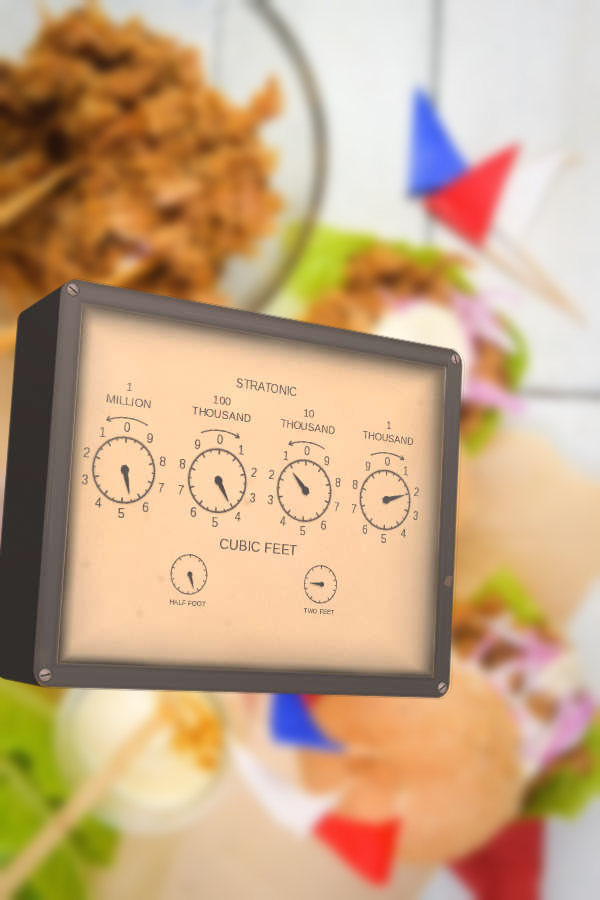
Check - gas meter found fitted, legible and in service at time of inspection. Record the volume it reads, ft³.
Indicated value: 541200 ft³
